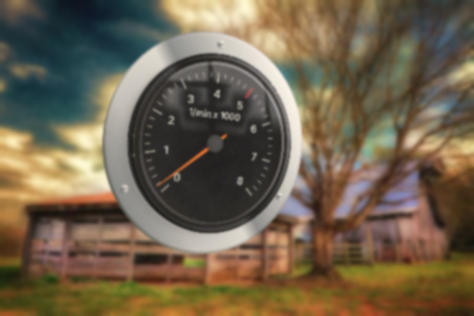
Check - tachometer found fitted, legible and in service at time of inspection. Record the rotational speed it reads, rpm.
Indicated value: 200 rpm
